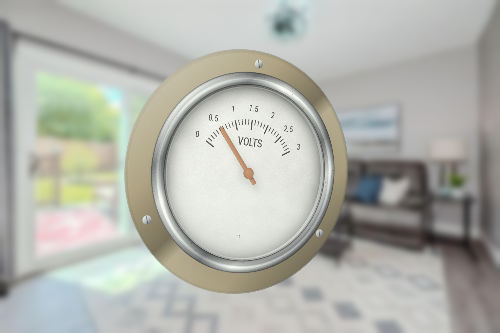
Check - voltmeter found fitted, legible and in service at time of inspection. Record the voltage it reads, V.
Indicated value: 0.5 V
